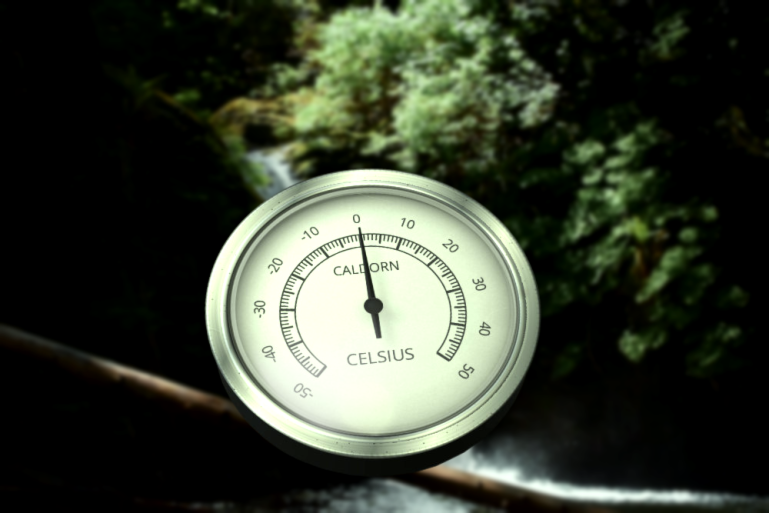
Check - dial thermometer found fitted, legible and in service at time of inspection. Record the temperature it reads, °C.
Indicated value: 0 °C
